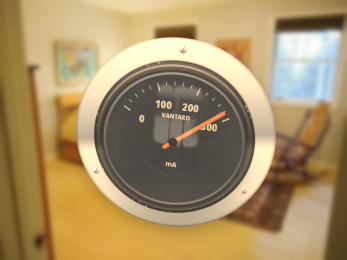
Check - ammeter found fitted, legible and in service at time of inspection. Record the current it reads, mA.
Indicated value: 280 mA
